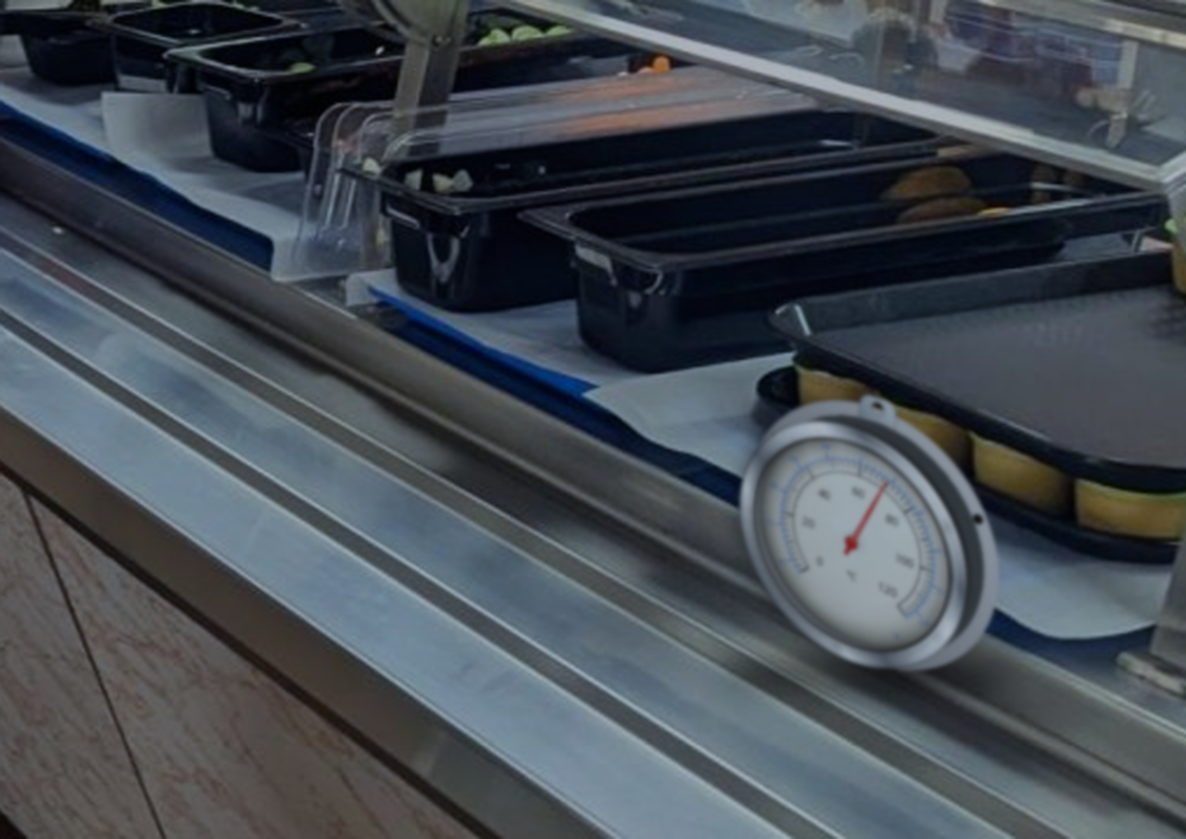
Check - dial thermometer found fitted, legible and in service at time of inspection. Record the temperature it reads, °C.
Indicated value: 70 °C
